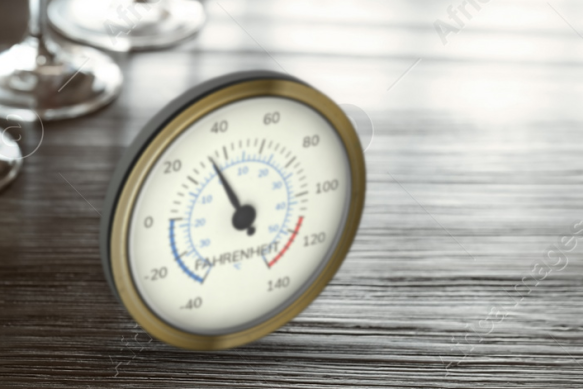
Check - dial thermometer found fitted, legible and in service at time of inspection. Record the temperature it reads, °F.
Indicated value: 32 °F
